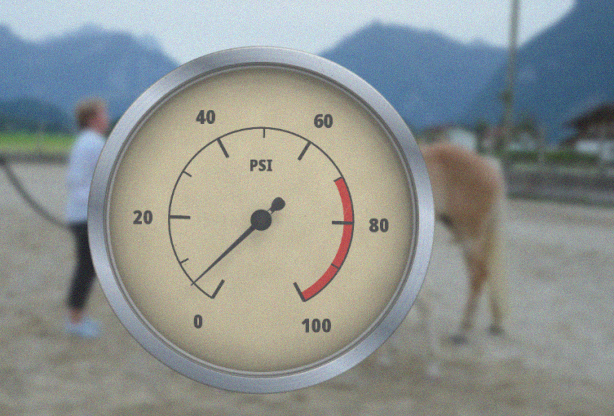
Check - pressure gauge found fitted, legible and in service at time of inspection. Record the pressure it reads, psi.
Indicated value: 5 psi
